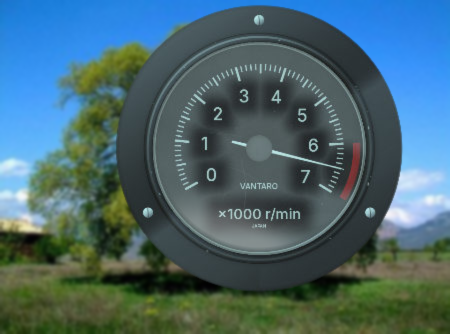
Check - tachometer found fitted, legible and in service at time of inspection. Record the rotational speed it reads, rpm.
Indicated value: 6500 rpm
